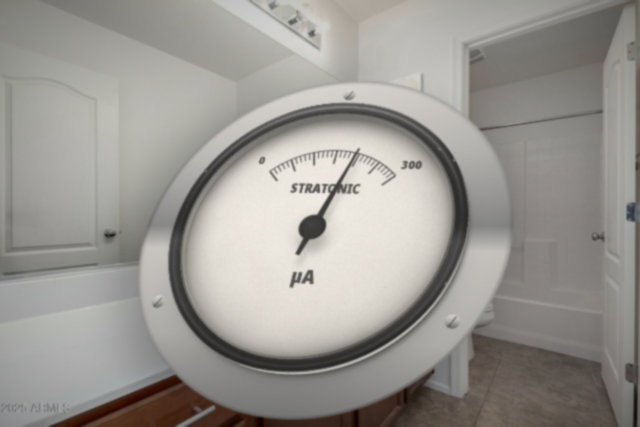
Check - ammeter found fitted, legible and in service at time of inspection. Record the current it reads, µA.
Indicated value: 200 µA
